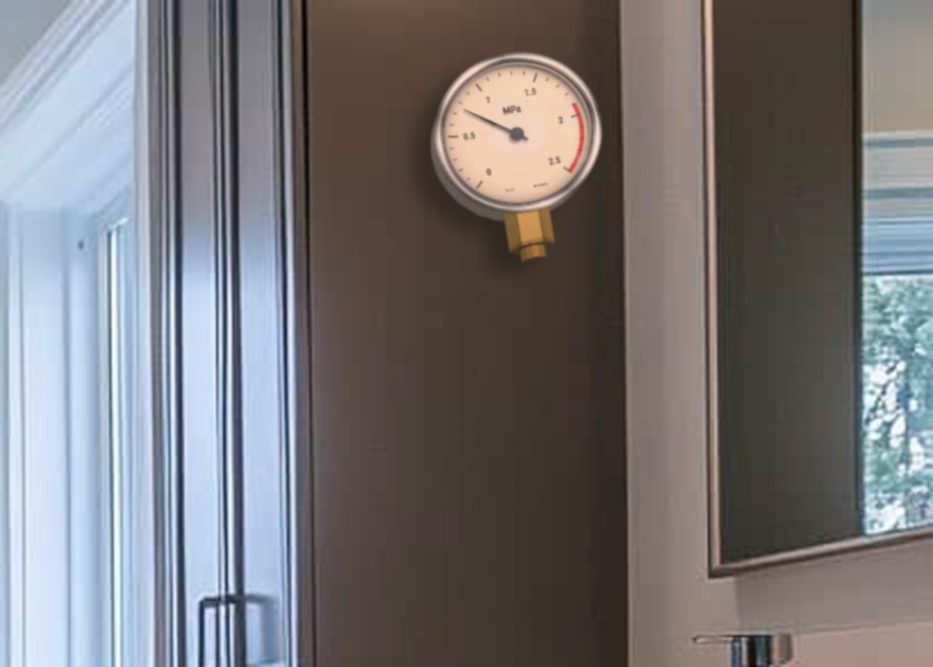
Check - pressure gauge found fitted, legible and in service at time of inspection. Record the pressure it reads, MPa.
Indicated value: 0.75 MPa
